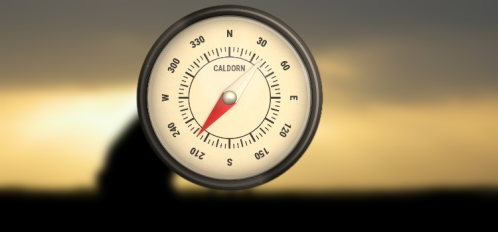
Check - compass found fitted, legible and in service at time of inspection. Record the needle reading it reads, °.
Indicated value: 220 °
